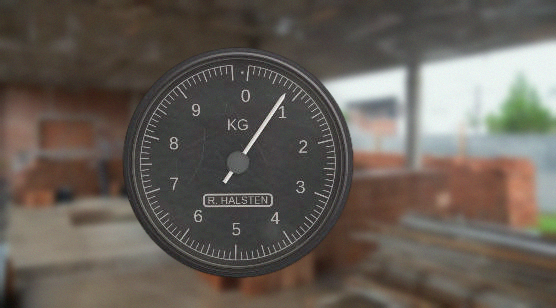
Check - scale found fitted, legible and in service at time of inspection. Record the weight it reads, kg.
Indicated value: 0.8 kg
